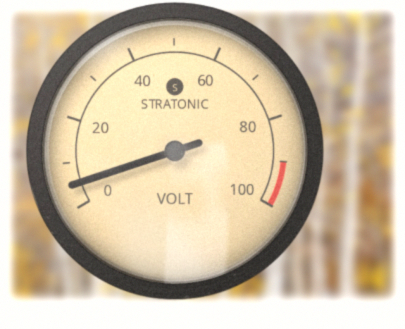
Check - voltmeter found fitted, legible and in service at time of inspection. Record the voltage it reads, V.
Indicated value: 5 V
